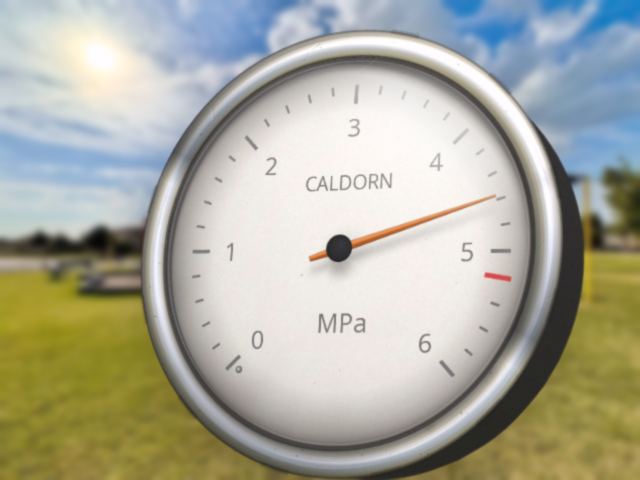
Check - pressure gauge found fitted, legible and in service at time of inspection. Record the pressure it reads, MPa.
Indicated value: 4.6 MPa
